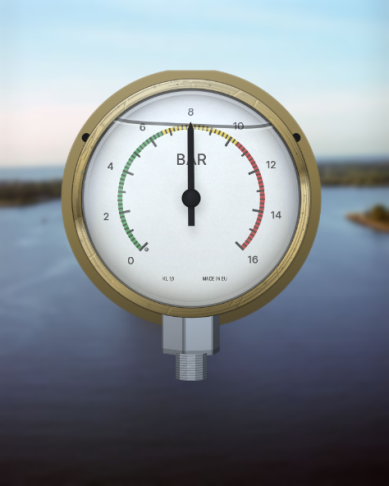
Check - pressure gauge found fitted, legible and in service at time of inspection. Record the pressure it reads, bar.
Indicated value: 8 bar
